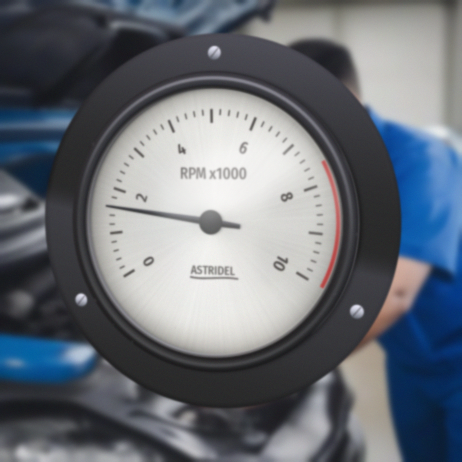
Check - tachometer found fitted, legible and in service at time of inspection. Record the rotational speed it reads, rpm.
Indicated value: 1600 rpm
